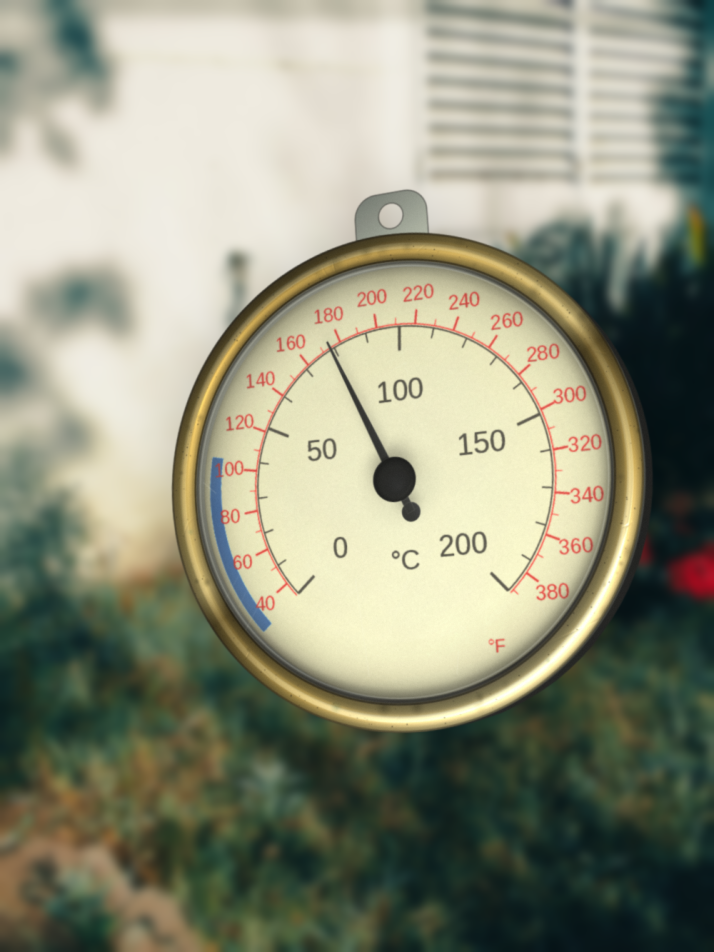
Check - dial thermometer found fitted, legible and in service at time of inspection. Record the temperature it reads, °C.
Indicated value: 80 °C
